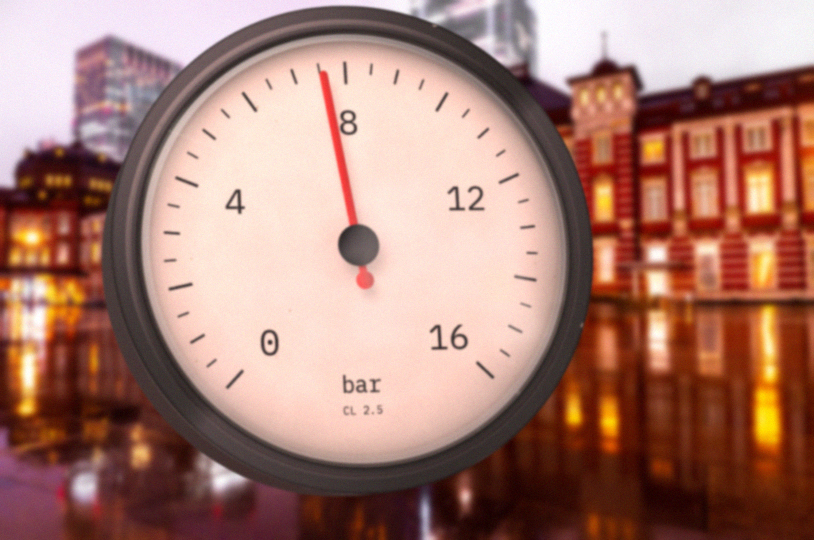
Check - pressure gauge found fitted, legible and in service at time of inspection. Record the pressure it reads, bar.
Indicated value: 7.5 bar
